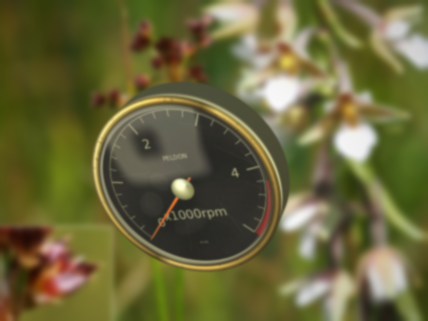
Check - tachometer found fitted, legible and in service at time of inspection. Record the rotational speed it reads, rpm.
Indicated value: 0 rpm
